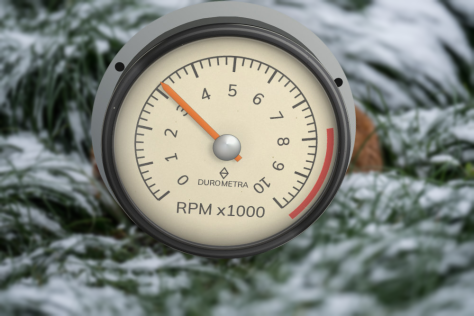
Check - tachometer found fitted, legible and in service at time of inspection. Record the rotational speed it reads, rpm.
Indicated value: 3200 rpm
